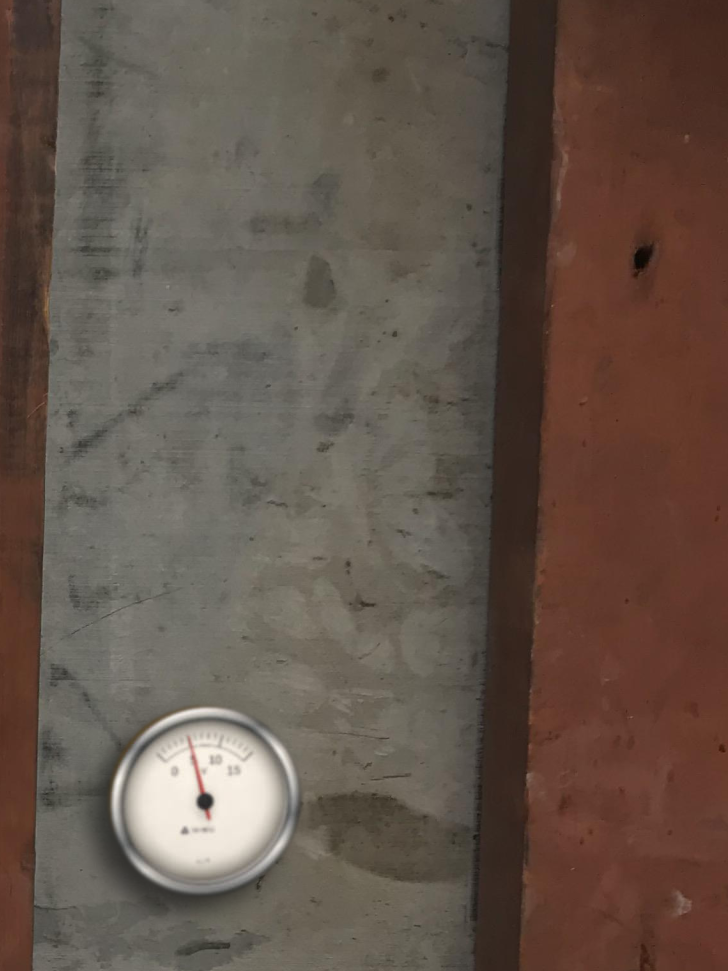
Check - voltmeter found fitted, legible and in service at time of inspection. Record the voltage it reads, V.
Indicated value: 5 V
